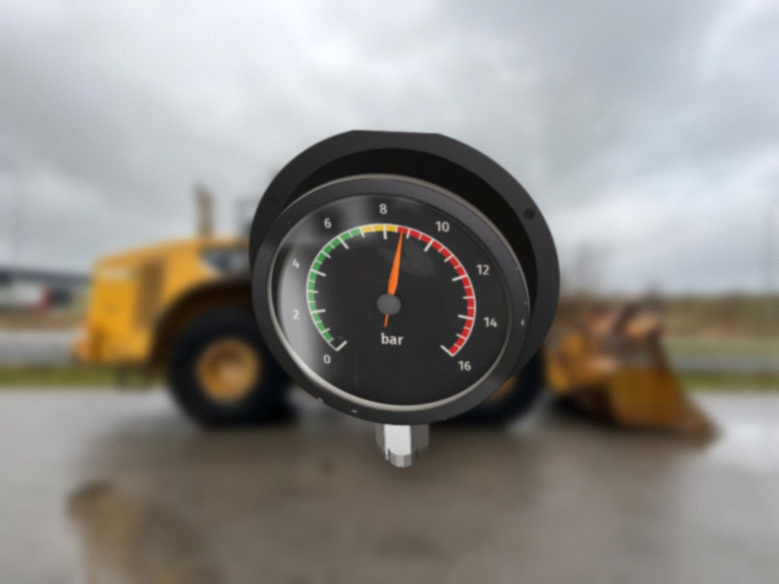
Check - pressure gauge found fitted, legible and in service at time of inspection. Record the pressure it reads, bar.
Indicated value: 8.75 bar
